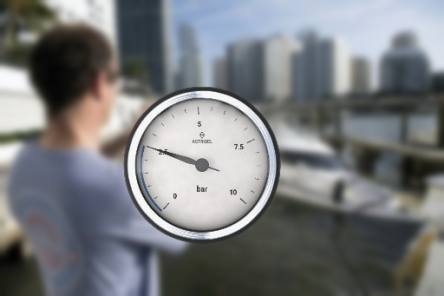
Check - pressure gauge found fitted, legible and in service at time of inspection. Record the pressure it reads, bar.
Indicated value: 2.5 bar
